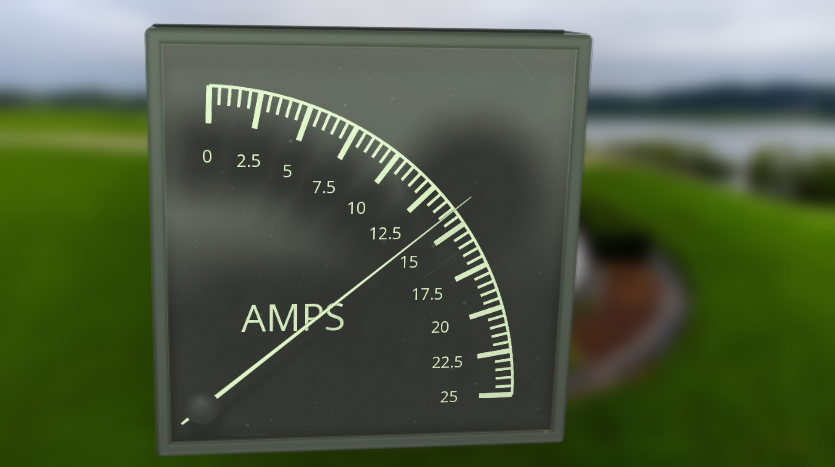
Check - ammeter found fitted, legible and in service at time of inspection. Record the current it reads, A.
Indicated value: 14 A
